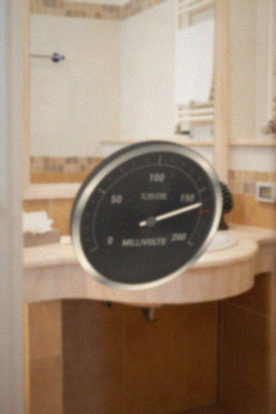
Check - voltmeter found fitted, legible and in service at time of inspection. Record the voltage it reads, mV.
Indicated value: 160 mV
